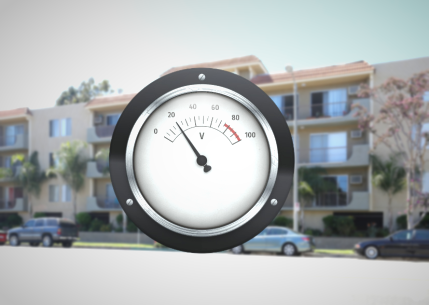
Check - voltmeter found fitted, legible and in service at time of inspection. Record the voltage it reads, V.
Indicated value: 20 V
